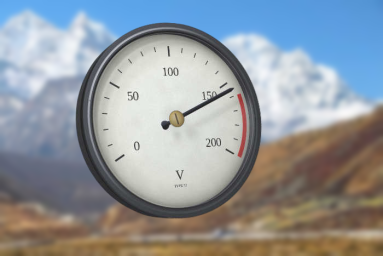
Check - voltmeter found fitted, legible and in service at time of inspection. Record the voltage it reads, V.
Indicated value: 155 V
